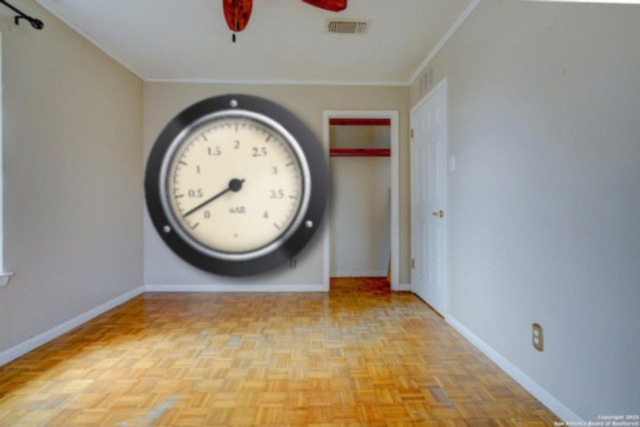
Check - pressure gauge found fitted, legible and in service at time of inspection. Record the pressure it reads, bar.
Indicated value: 0.2 bar
